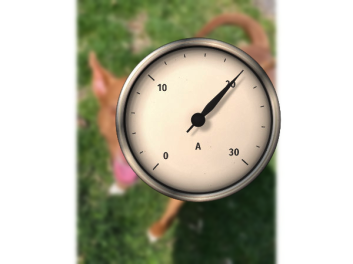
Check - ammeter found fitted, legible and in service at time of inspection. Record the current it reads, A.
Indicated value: 20 A
